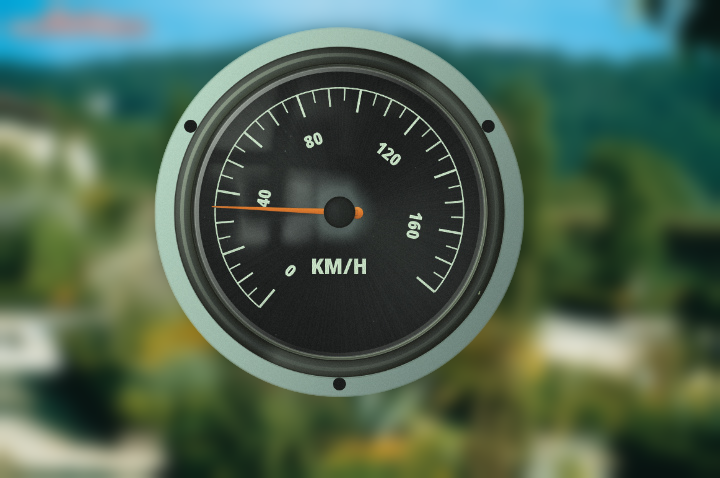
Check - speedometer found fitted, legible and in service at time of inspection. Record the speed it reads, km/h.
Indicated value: 35 km/h
